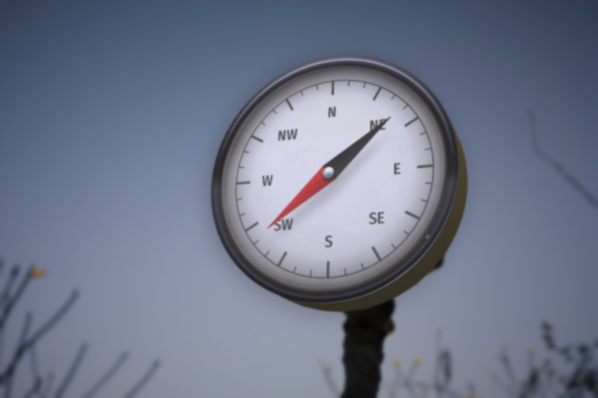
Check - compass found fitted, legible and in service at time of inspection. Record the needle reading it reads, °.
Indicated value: 230 °
